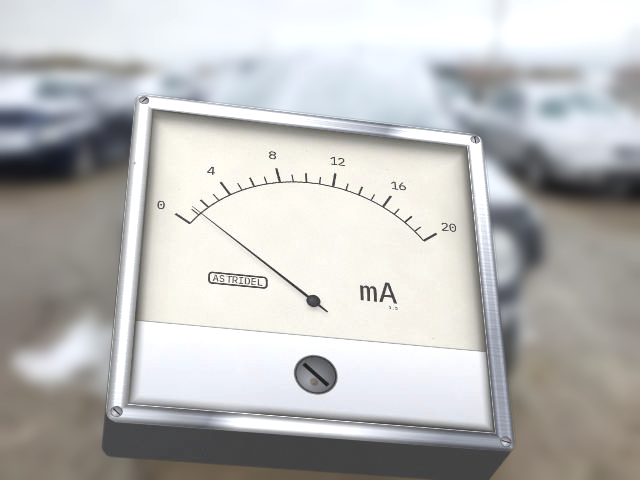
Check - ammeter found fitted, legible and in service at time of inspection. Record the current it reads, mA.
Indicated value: 1 mA
